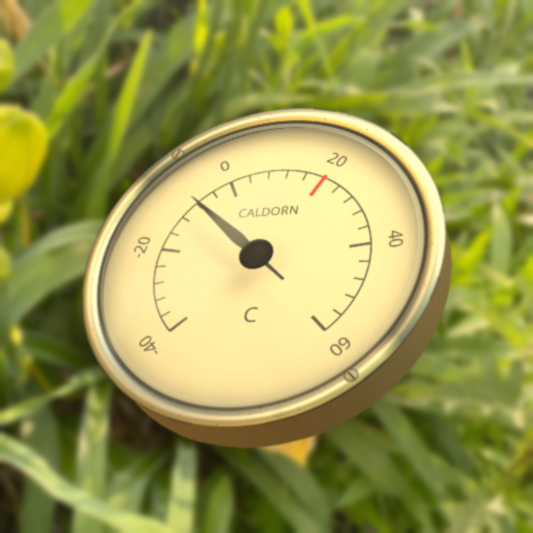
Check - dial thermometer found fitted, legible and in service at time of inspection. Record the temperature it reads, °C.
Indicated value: -8 °C
